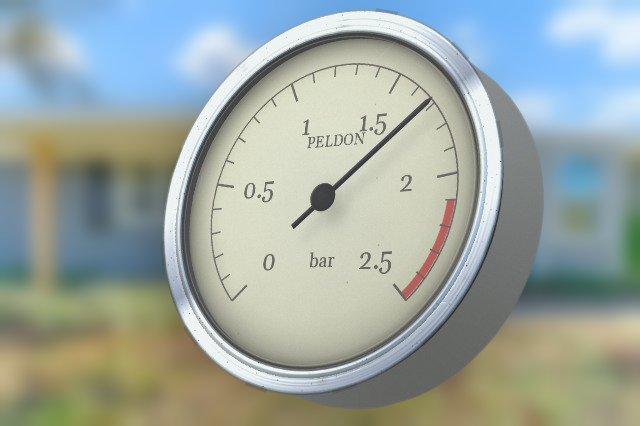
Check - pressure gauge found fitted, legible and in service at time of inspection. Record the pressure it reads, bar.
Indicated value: 1.7 bar
